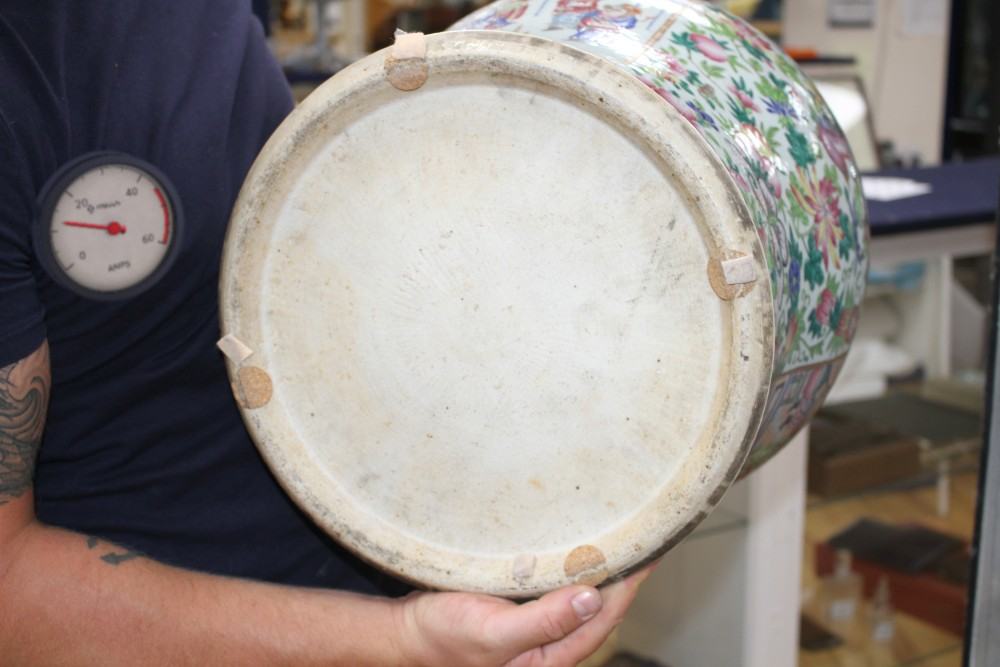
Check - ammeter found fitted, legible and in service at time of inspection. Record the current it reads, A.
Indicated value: 12.5 A
